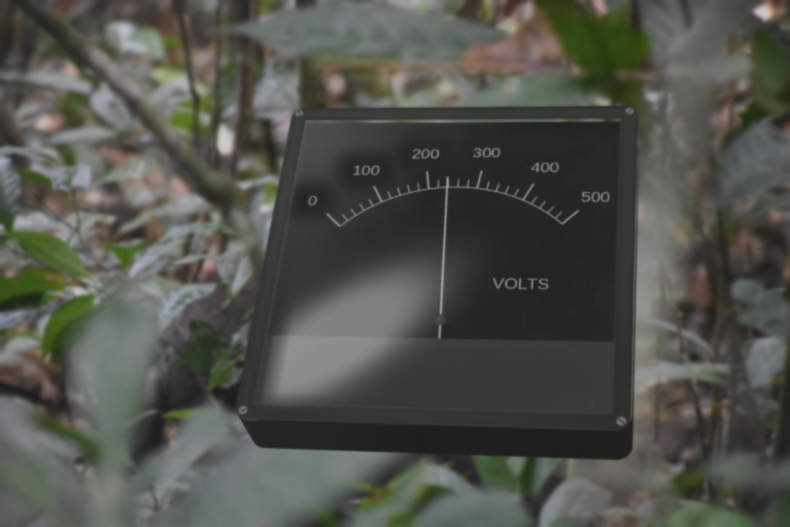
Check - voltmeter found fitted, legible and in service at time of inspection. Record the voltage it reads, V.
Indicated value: 240 V
